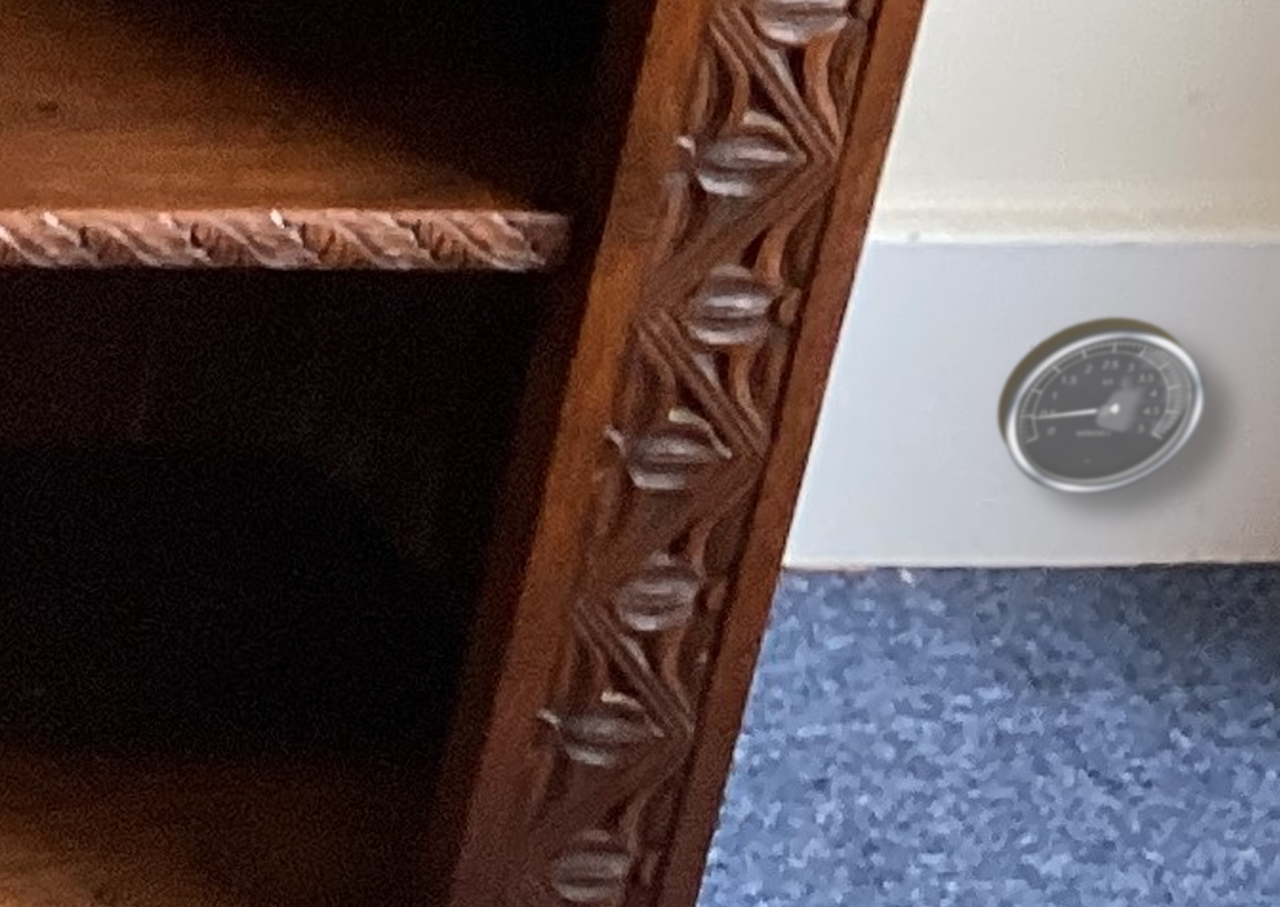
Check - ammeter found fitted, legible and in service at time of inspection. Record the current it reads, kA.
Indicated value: 0.5 kA
